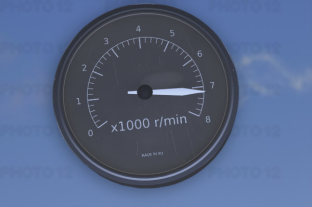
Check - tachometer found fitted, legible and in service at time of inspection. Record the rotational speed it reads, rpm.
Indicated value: 7200 rpm
